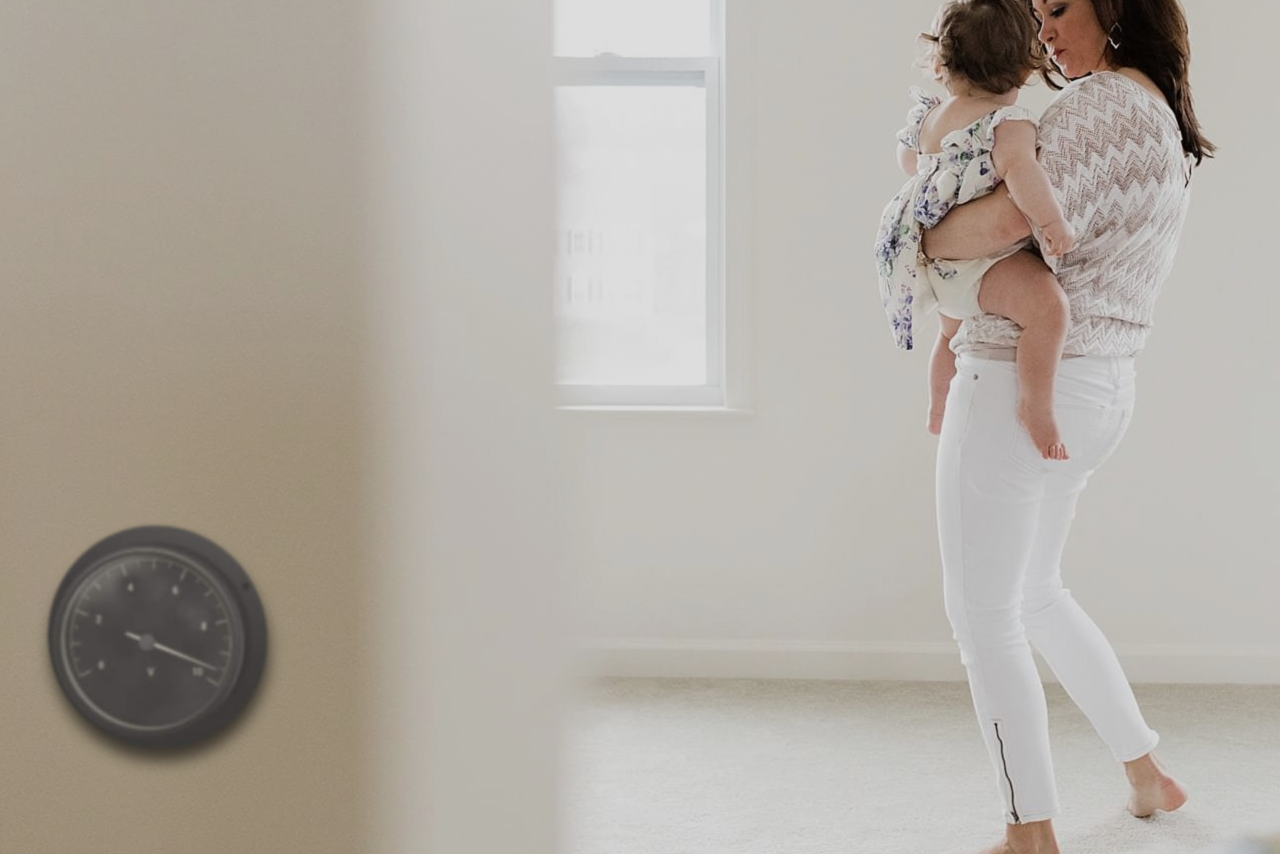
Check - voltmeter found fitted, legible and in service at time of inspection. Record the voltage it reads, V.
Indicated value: 9.5 V
